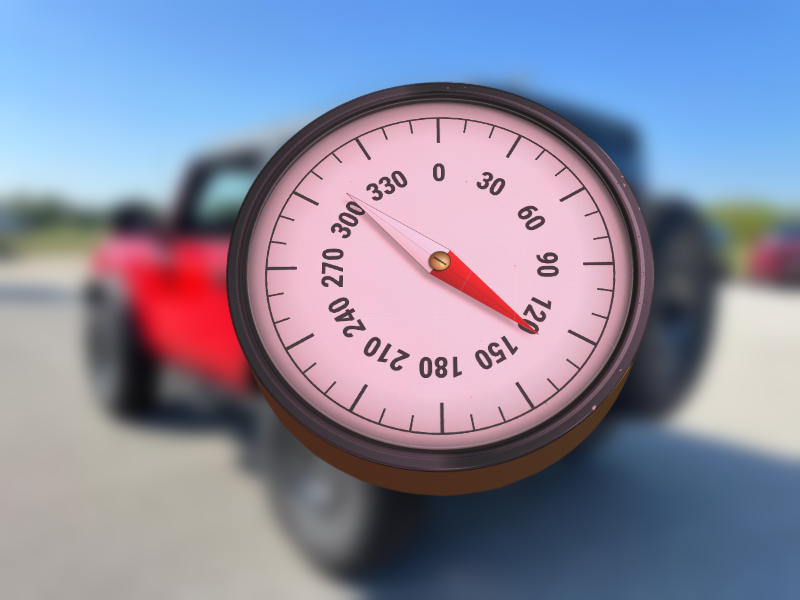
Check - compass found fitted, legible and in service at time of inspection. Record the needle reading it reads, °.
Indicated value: 130 °
